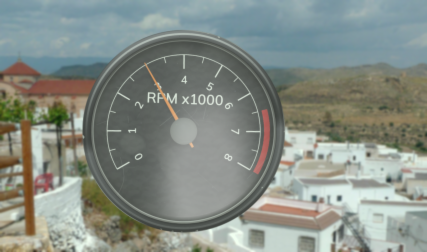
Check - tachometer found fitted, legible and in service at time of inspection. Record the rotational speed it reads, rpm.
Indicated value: 3000 rpm
